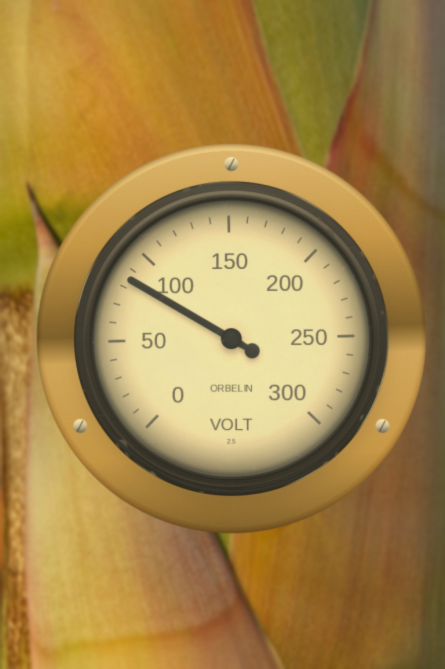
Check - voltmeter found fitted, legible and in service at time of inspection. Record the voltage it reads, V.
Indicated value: 85 V
